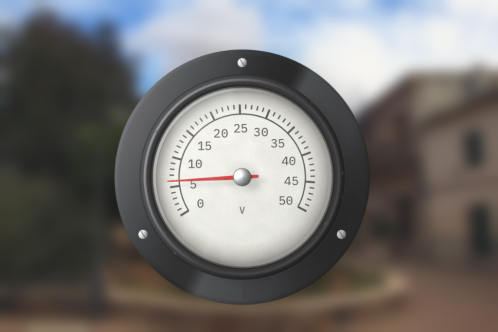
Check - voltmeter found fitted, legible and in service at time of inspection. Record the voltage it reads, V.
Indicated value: 6 V
